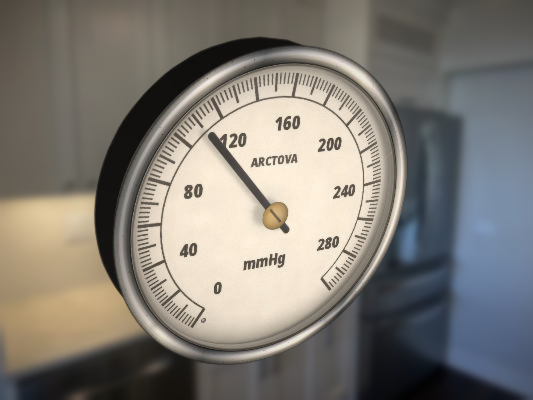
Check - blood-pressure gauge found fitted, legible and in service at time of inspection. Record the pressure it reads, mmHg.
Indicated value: 110 mmHg
